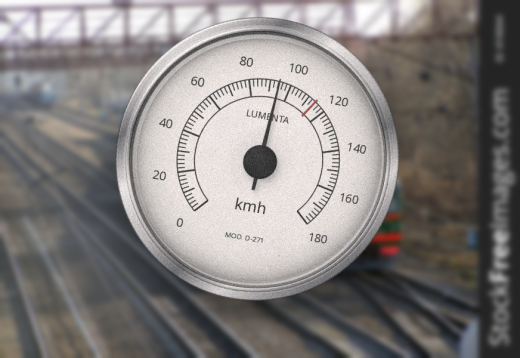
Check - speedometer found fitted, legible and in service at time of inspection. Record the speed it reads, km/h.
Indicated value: 94 km/h
